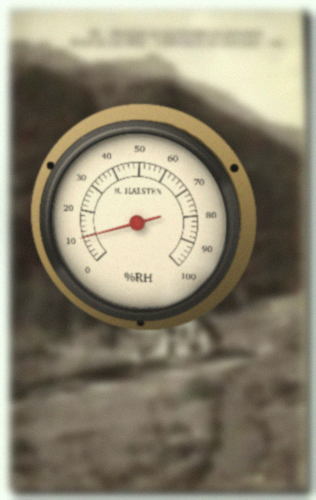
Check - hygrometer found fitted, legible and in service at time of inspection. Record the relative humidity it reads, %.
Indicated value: 10 %
